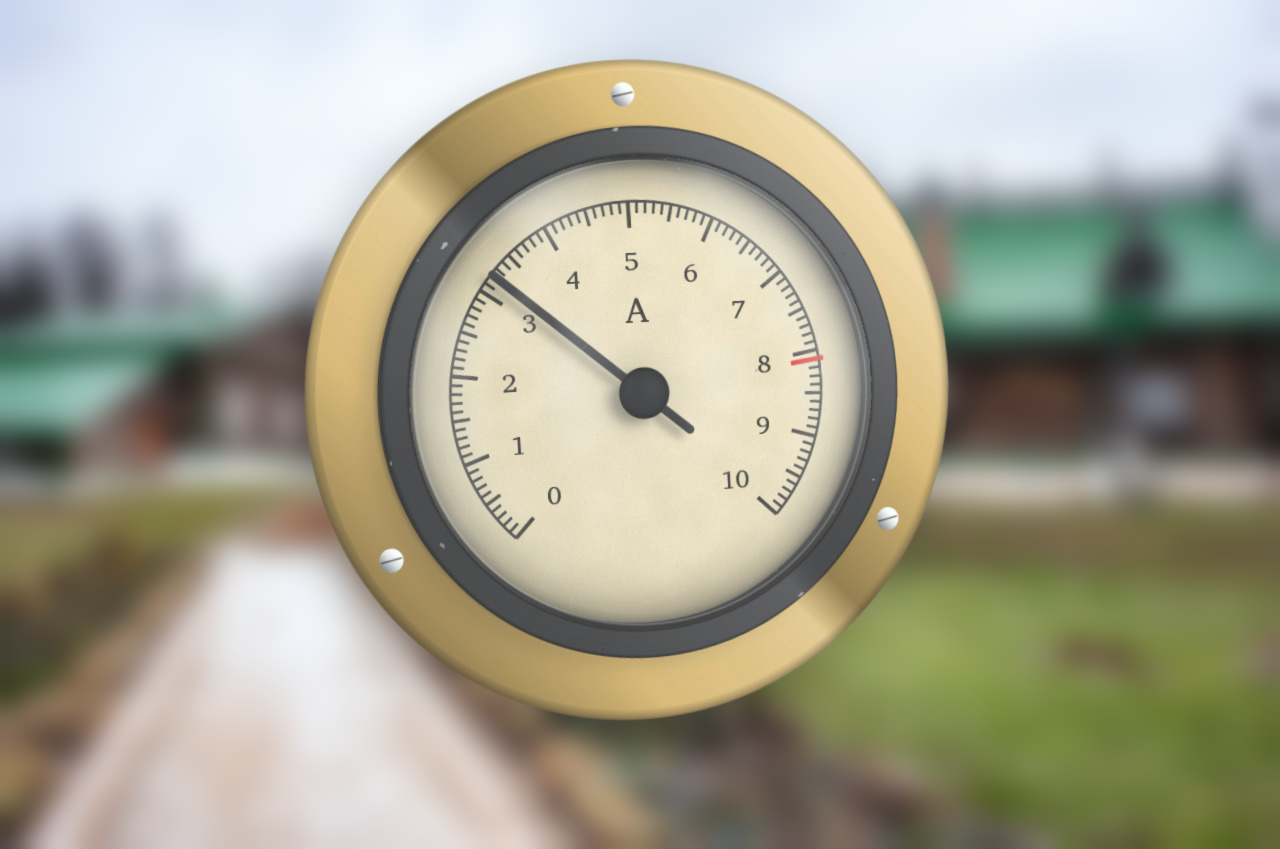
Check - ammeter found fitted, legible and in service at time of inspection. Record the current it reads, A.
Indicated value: 3.2 A
